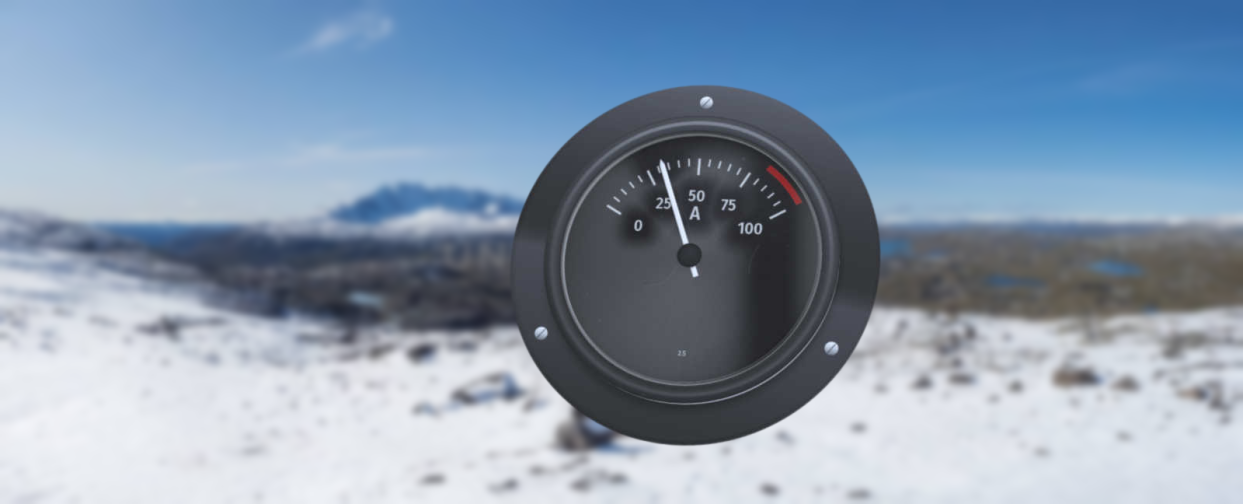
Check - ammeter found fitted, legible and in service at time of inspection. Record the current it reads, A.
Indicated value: 32.5 A
